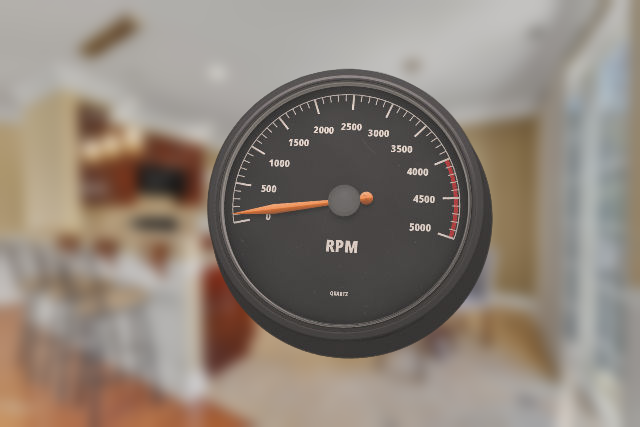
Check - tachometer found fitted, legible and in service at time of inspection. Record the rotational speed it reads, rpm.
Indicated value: 100 rpm
